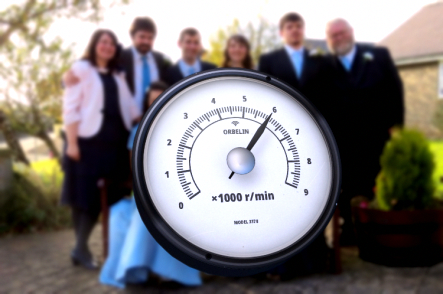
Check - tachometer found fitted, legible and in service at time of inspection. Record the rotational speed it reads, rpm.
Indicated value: 6000 rpm
